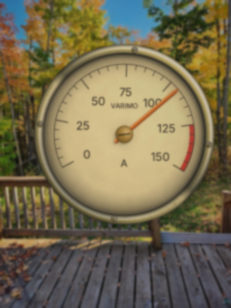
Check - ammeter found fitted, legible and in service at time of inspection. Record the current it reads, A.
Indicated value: 105 A
